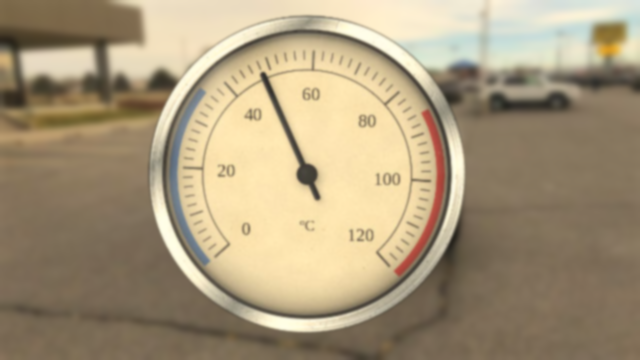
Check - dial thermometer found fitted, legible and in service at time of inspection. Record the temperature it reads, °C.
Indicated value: 48 °C
